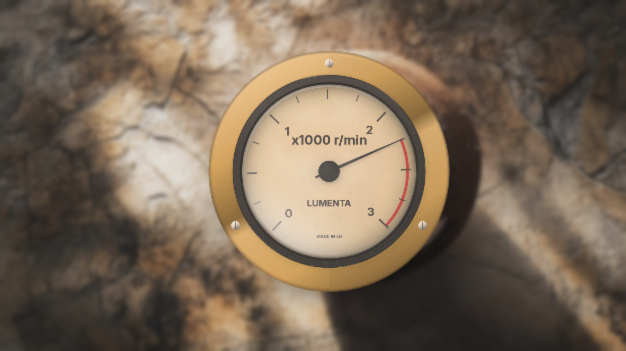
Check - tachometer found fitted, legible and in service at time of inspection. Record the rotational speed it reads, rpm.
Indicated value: 2250 rpm
